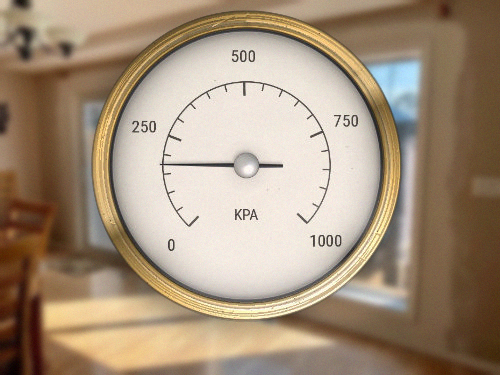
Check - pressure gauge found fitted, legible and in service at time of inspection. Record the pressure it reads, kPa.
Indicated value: 175 kPa
